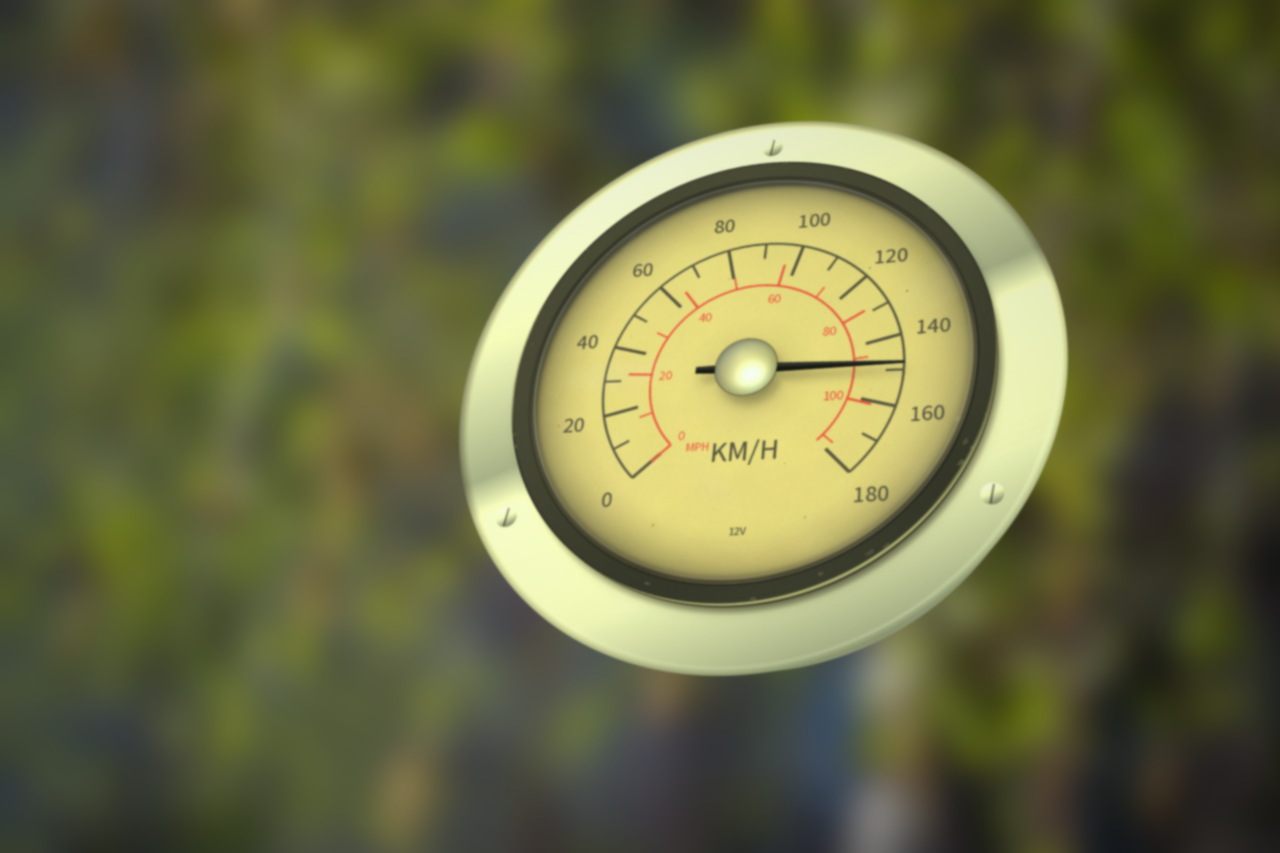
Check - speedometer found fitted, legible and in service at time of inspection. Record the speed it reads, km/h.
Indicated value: 150 km/h
